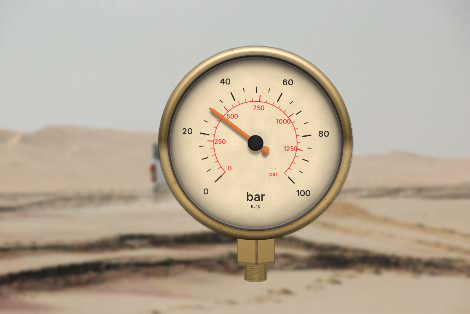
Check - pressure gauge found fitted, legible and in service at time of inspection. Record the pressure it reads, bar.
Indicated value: 30 bar
